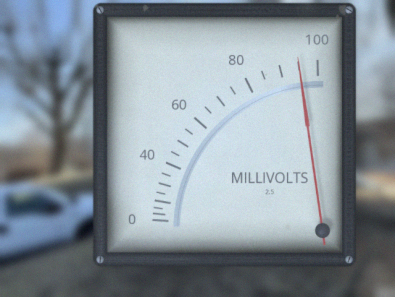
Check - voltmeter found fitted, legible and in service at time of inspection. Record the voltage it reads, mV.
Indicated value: 95 mV
